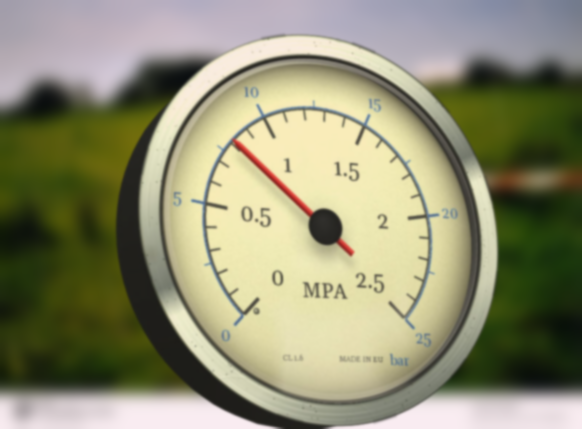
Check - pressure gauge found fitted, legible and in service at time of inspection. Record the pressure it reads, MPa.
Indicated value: 0.8 MPa
